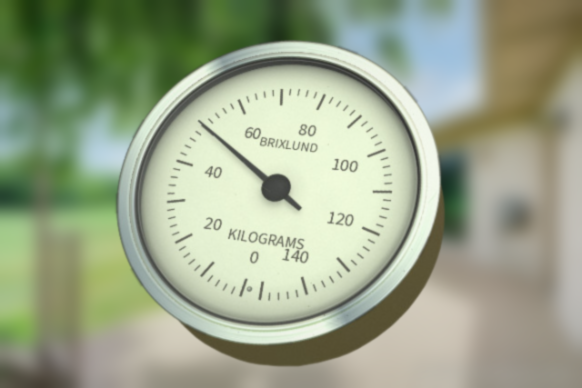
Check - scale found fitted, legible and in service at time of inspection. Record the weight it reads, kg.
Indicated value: 50 kg
